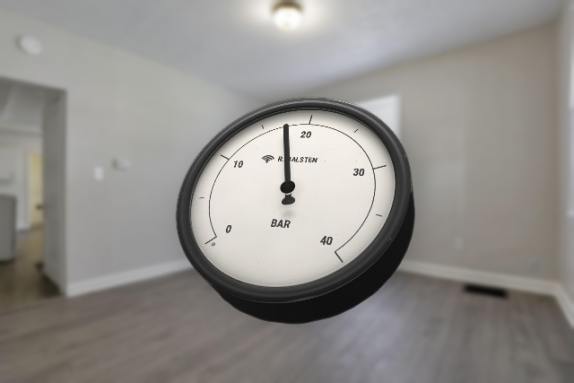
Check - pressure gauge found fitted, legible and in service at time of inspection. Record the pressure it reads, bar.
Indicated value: 17.5 bar
